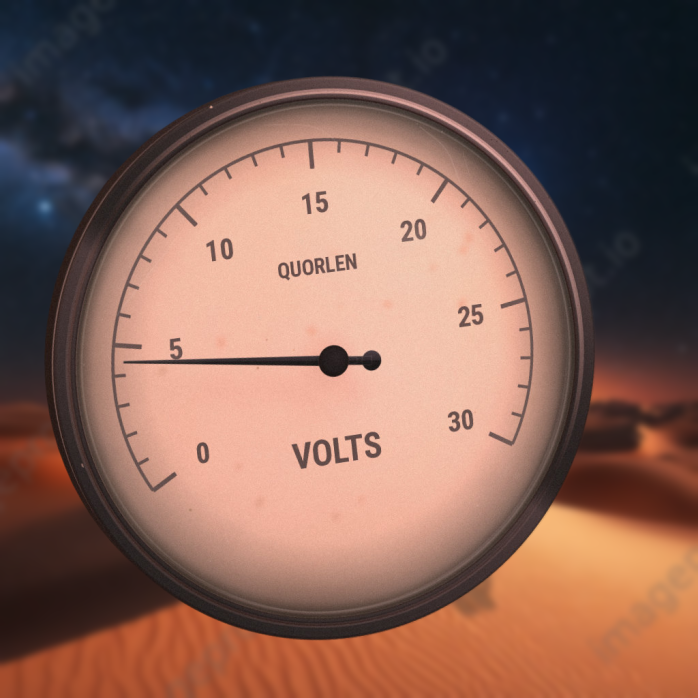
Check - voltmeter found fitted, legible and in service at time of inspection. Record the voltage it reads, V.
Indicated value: 4.5 V
